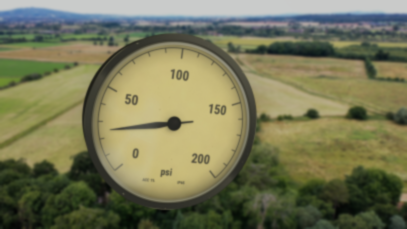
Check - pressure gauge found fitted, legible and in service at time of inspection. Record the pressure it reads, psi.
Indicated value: 25 psi
